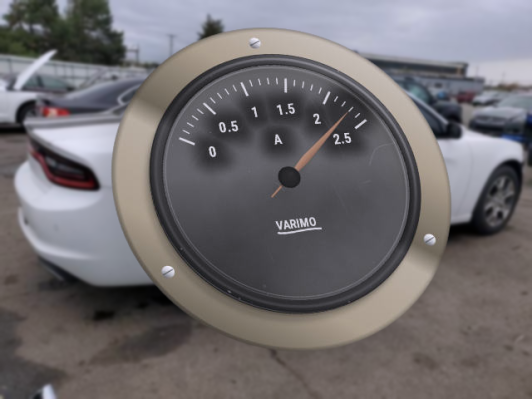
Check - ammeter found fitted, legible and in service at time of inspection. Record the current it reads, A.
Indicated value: 2.3 A
